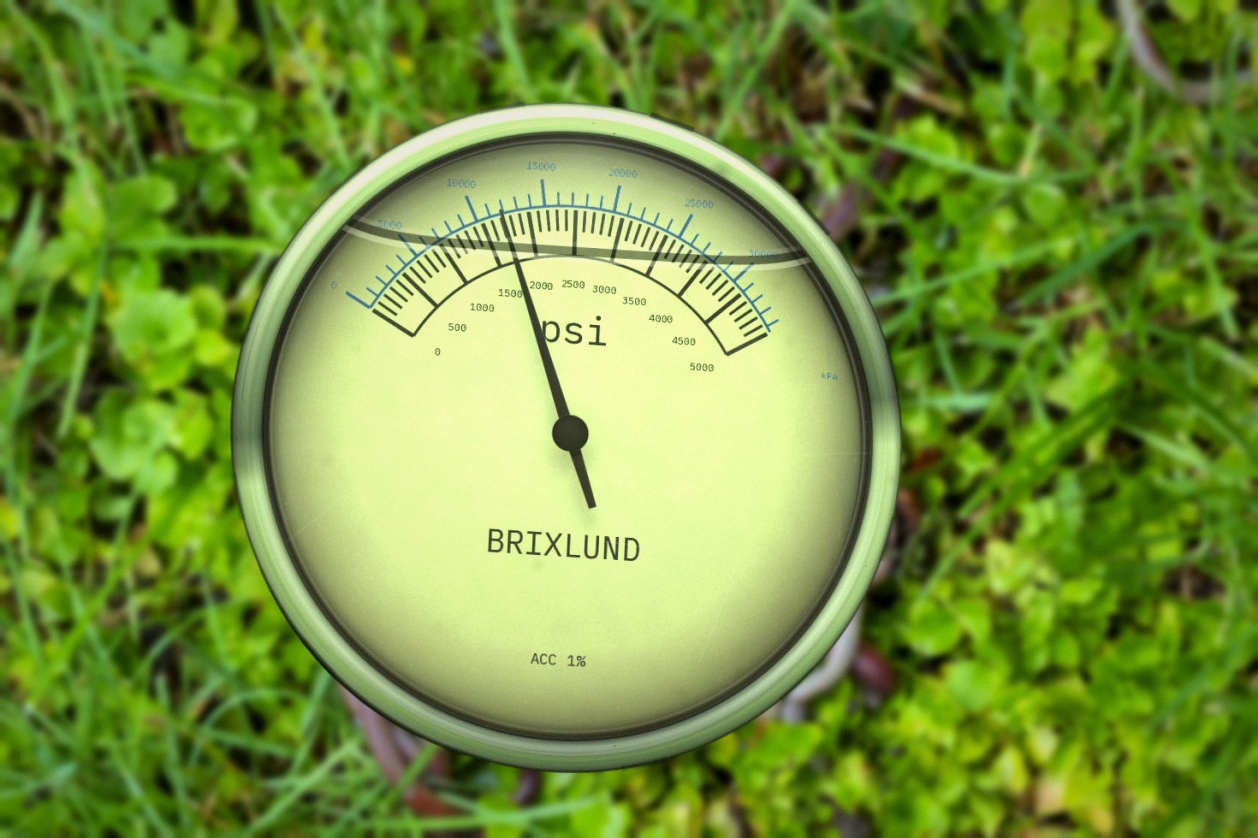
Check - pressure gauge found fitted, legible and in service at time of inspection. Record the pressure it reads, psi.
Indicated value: 1700 psi
